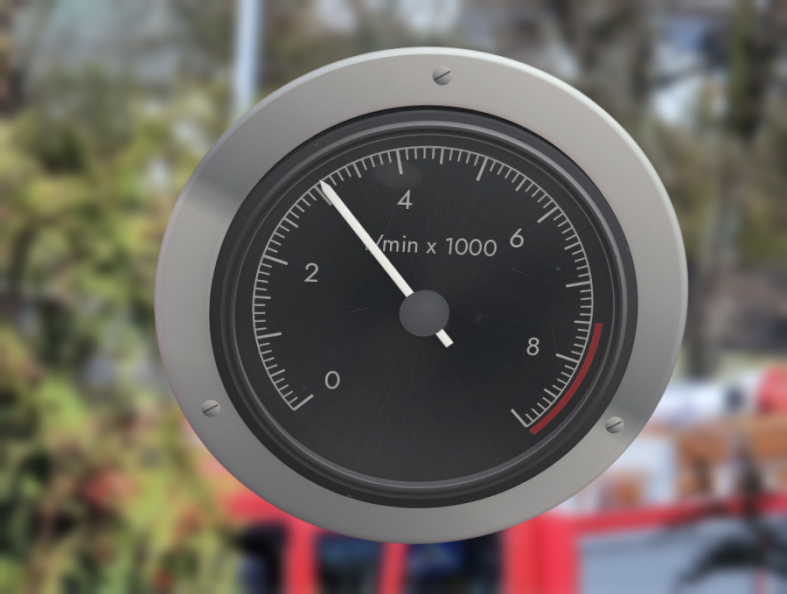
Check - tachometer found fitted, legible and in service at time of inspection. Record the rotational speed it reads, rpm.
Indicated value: 3100 rpm
